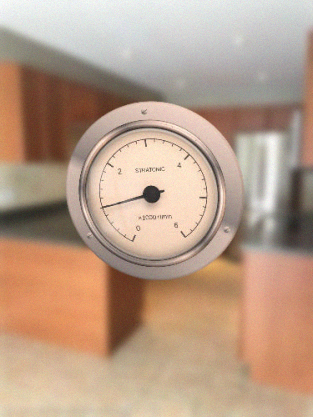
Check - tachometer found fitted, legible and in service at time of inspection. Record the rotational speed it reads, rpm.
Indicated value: 1000 rpm
